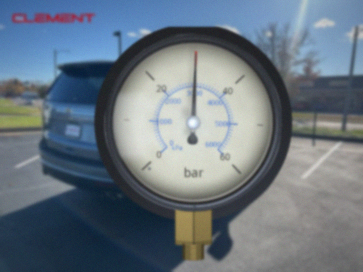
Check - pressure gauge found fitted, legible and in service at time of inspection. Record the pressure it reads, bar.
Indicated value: 30 bar
